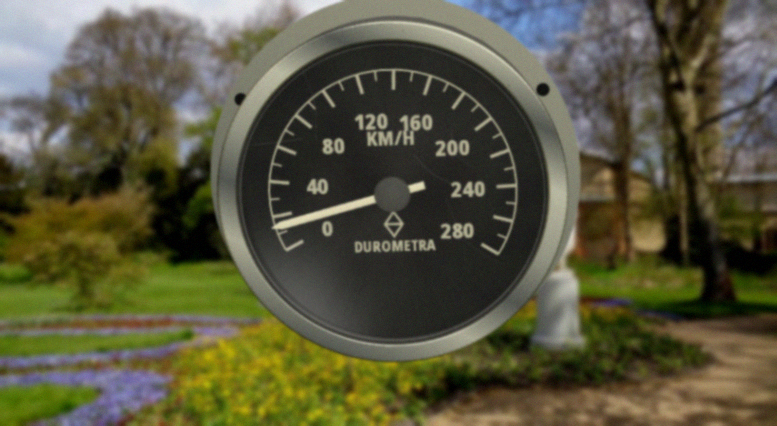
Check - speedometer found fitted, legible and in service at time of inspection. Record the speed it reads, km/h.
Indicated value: 15 km/h
